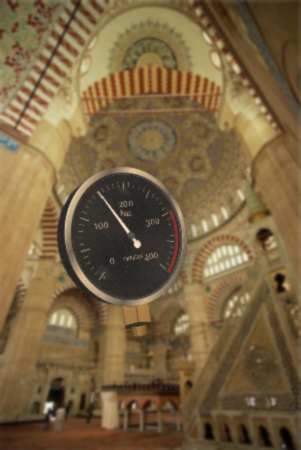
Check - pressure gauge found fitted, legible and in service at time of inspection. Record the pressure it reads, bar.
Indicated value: 150 bar
